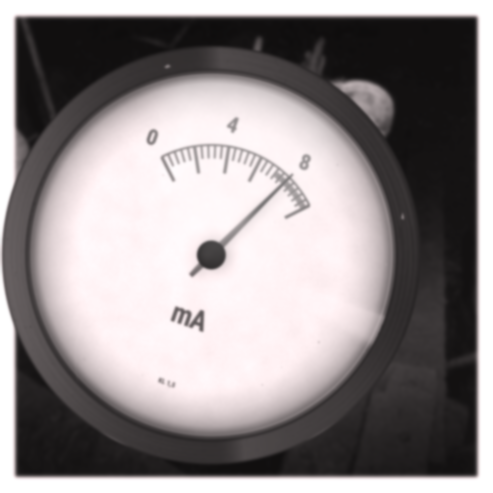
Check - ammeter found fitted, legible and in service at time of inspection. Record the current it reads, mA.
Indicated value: 8 mA
